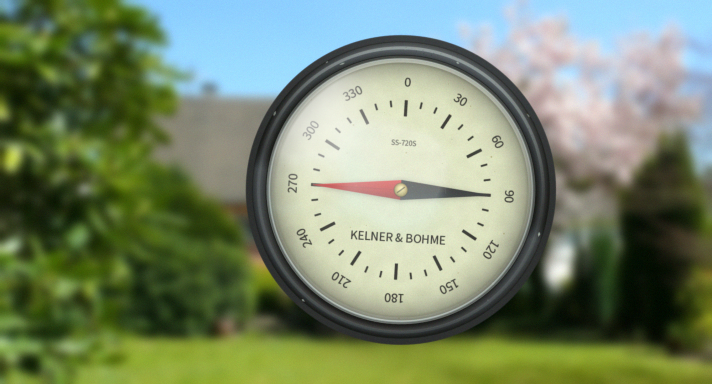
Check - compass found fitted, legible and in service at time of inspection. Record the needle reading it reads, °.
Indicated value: 270 °
